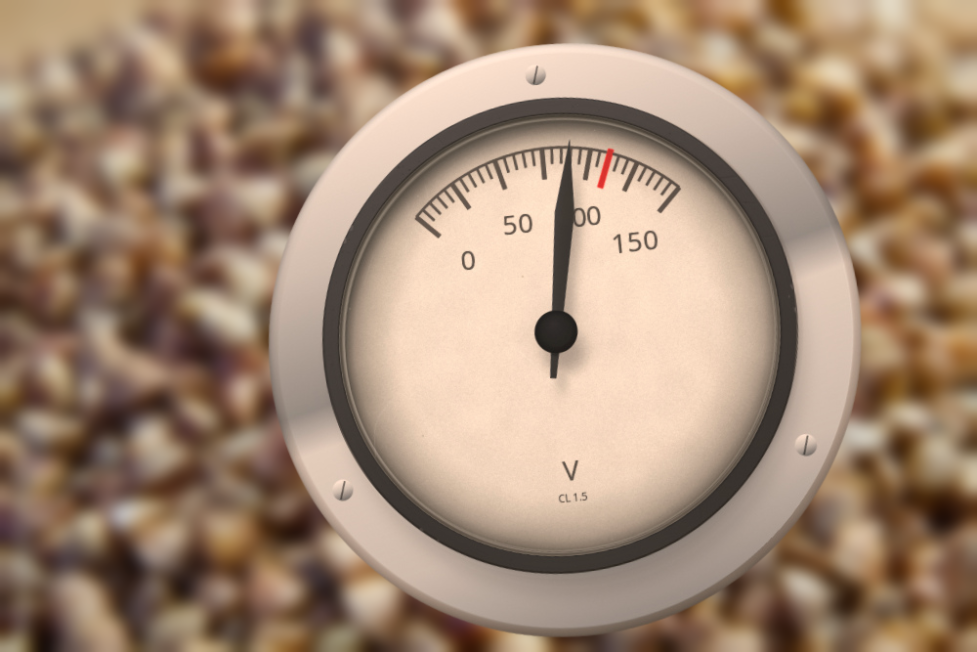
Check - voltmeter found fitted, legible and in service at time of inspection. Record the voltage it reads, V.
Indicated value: 90 V
